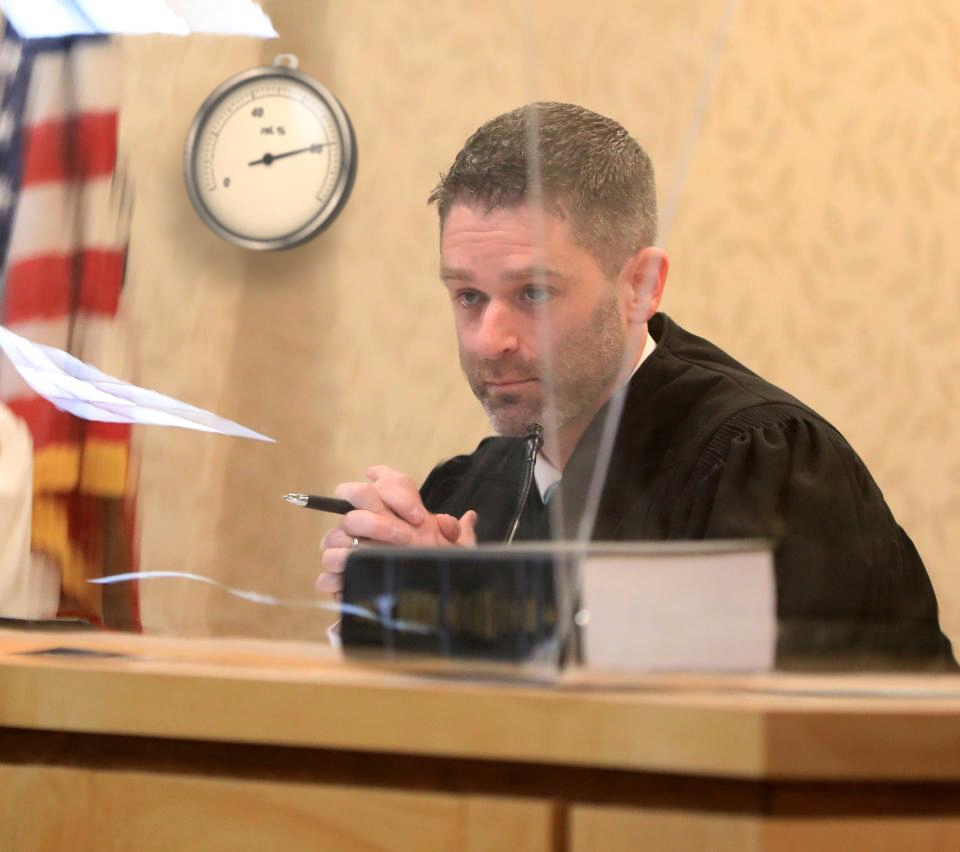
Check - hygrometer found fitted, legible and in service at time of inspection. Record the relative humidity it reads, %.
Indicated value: 80 %
